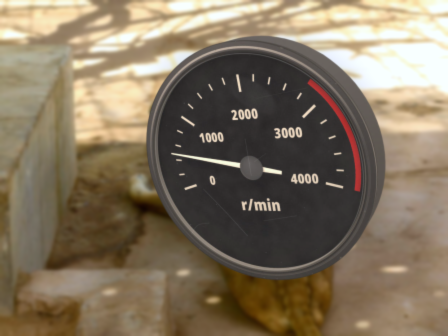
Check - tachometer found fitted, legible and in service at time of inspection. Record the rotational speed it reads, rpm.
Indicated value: 500 rpm
